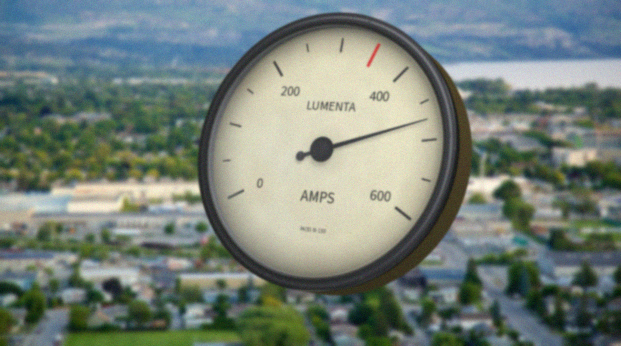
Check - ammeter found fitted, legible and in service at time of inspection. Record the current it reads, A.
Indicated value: 475 A
